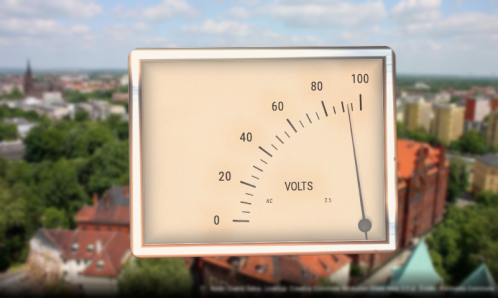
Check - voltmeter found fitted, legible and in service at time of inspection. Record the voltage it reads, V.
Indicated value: 92.5 V
